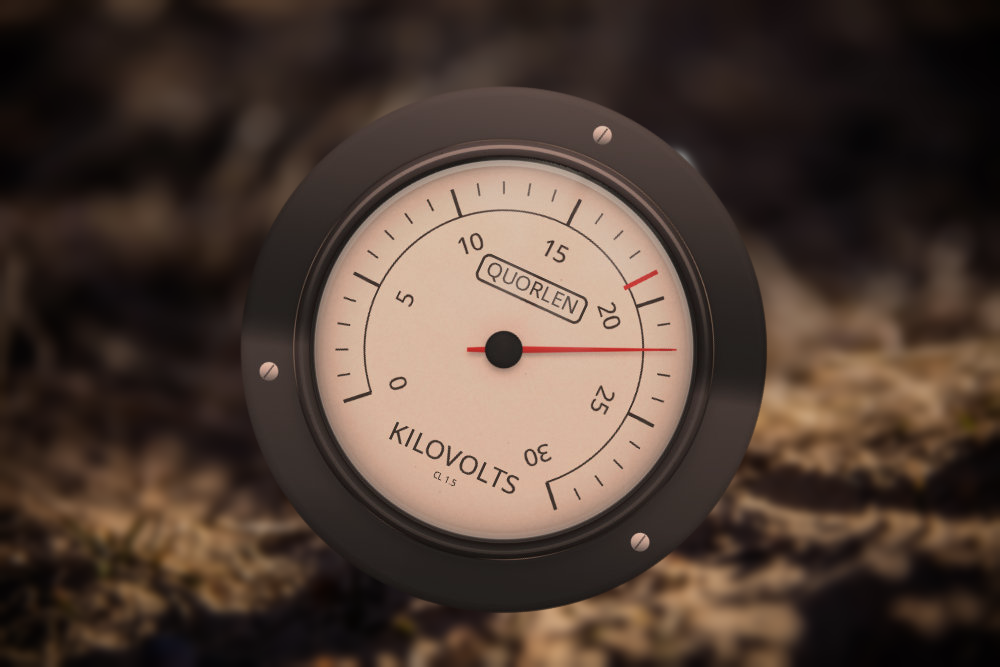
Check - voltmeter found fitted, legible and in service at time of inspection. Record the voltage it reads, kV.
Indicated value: 22 kV
